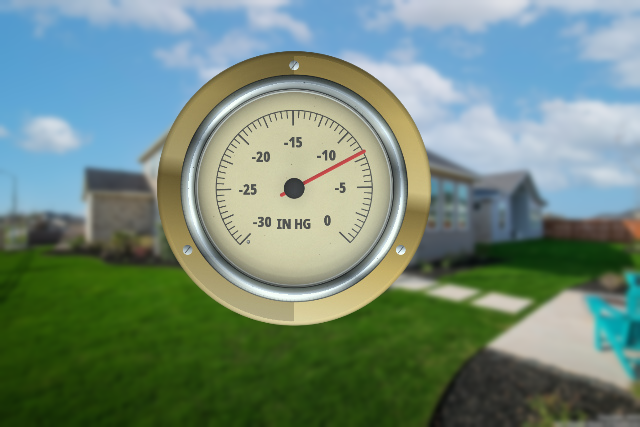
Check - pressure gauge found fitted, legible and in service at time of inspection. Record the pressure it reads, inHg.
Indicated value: -8 inHg
